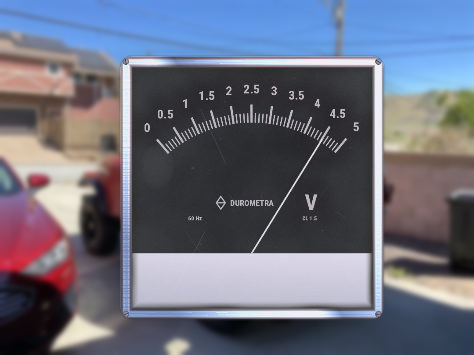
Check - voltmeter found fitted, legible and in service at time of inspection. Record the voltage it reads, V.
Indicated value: 4.5 V
